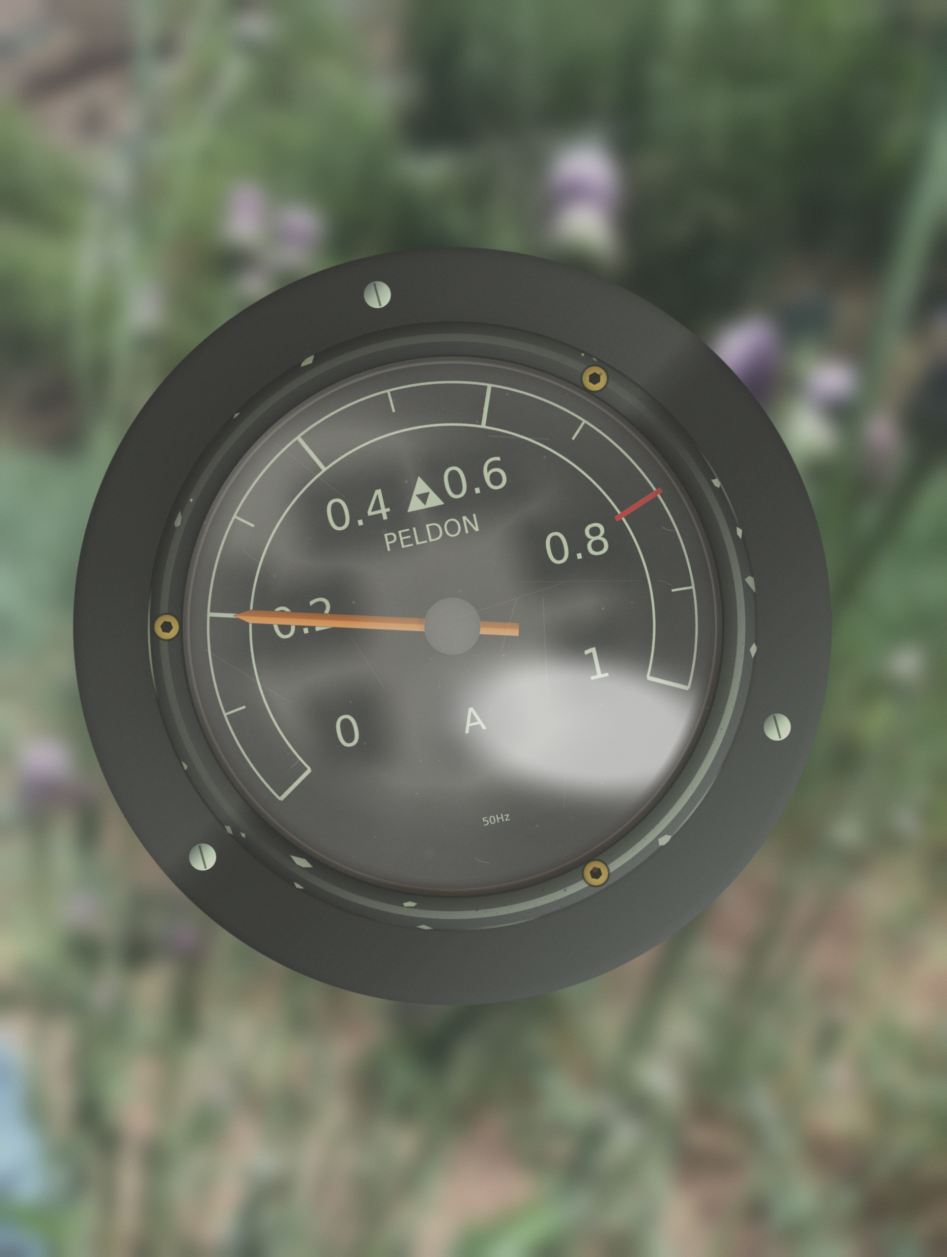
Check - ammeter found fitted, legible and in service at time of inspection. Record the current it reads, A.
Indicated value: 0.2 A
